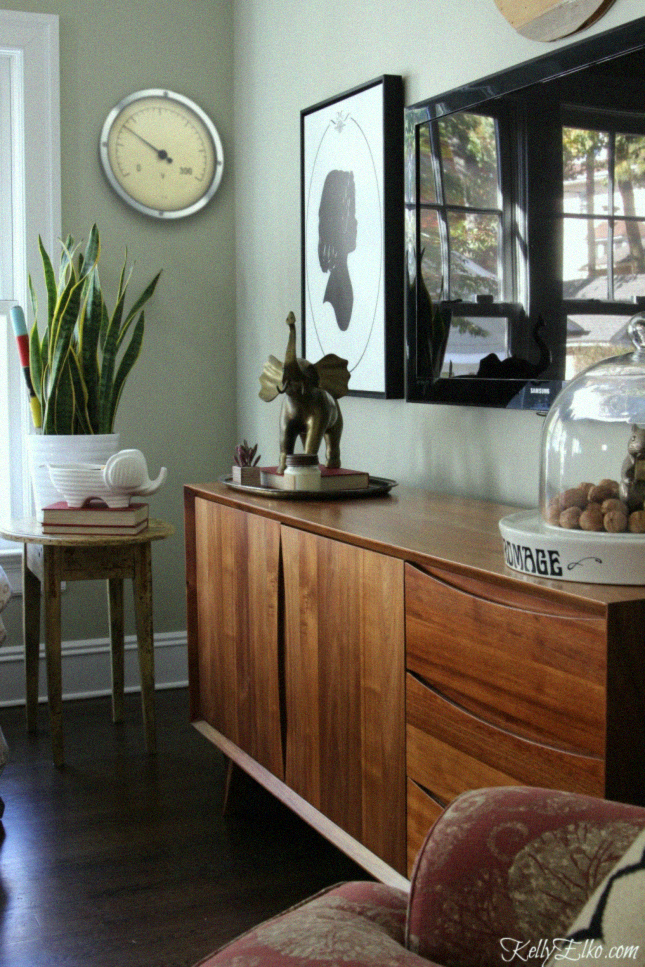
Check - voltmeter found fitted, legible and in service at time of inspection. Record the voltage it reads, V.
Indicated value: 80 V
